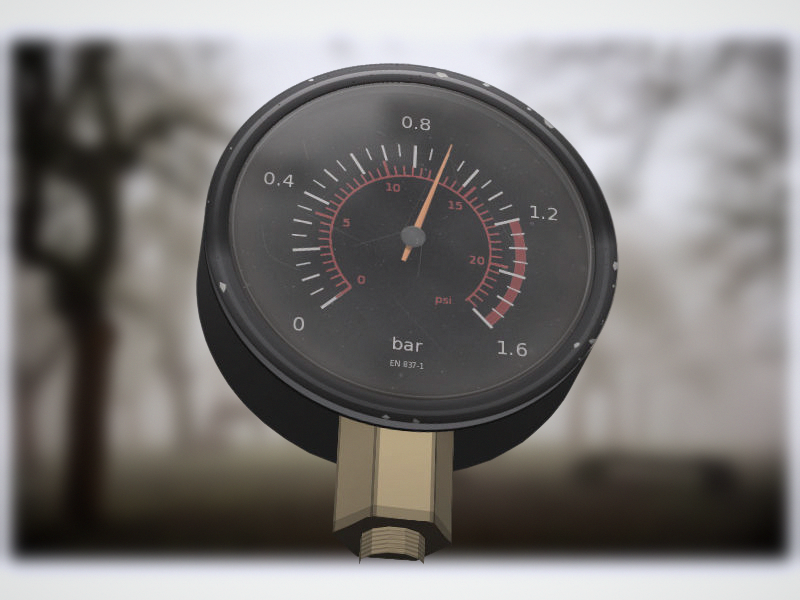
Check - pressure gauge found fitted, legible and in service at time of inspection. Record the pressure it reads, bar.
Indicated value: 0.9 bar
